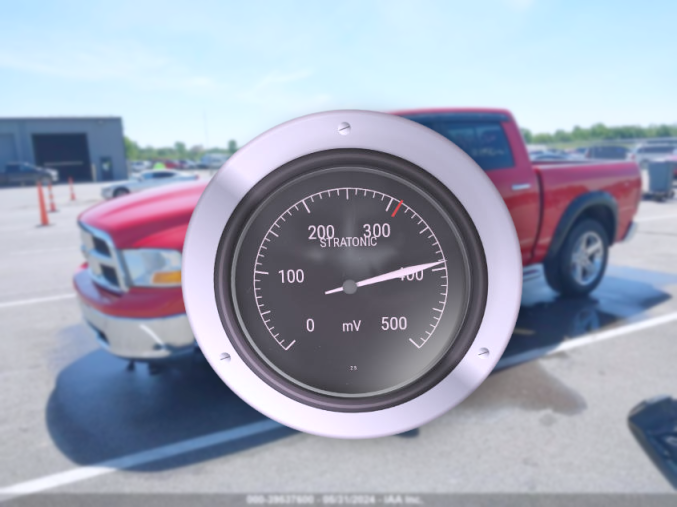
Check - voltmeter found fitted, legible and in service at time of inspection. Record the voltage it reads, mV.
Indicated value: 390 mV
